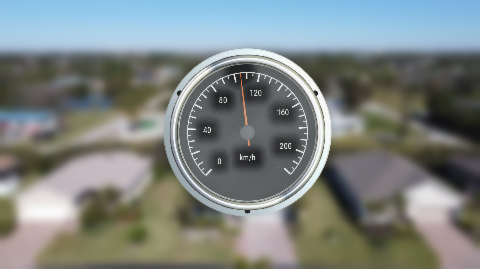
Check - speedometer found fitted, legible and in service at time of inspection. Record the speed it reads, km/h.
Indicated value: 105 km/h
